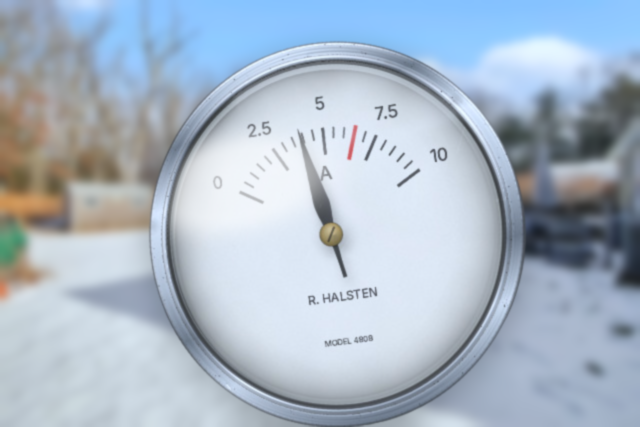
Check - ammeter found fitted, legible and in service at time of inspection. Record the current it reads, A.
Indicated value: 4 A
